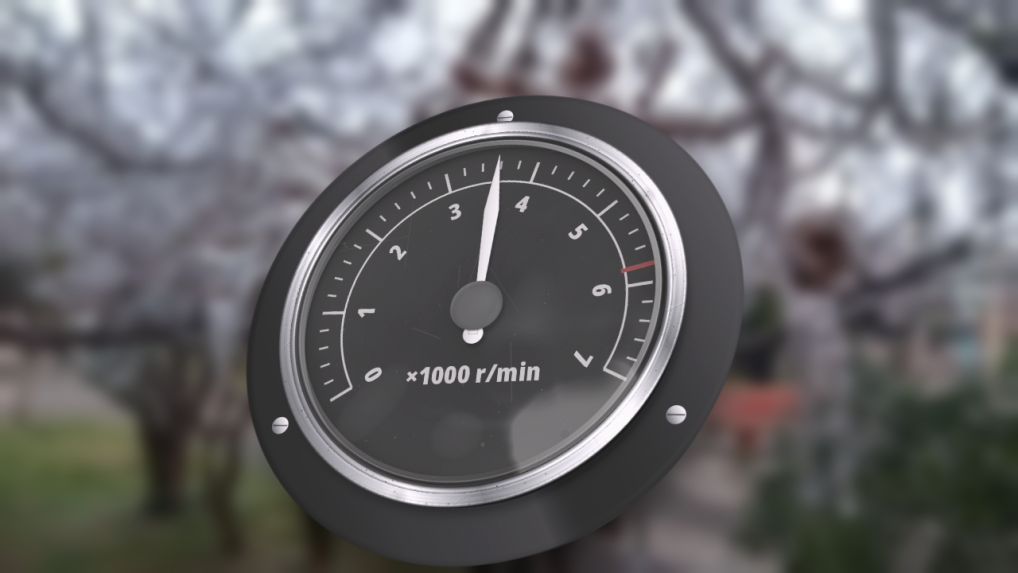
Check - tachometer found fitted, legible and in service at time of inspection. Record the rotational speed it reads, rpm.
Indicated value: 3600 rpm
